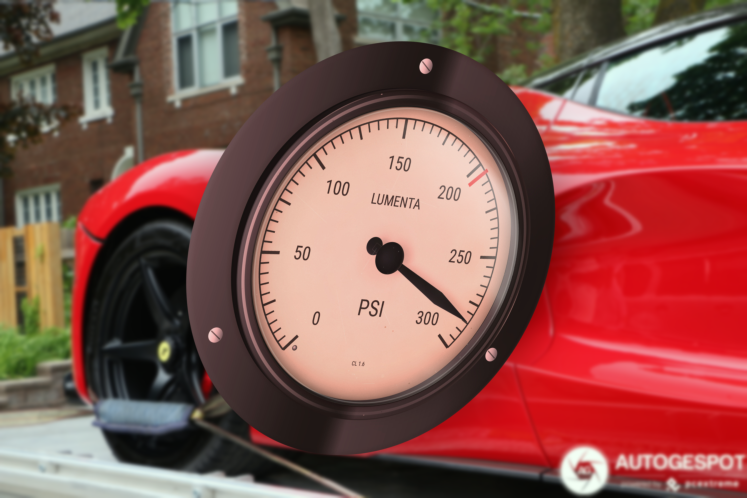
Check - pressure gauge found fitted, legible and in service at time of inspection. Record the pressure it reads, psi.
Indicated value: 285 psi
